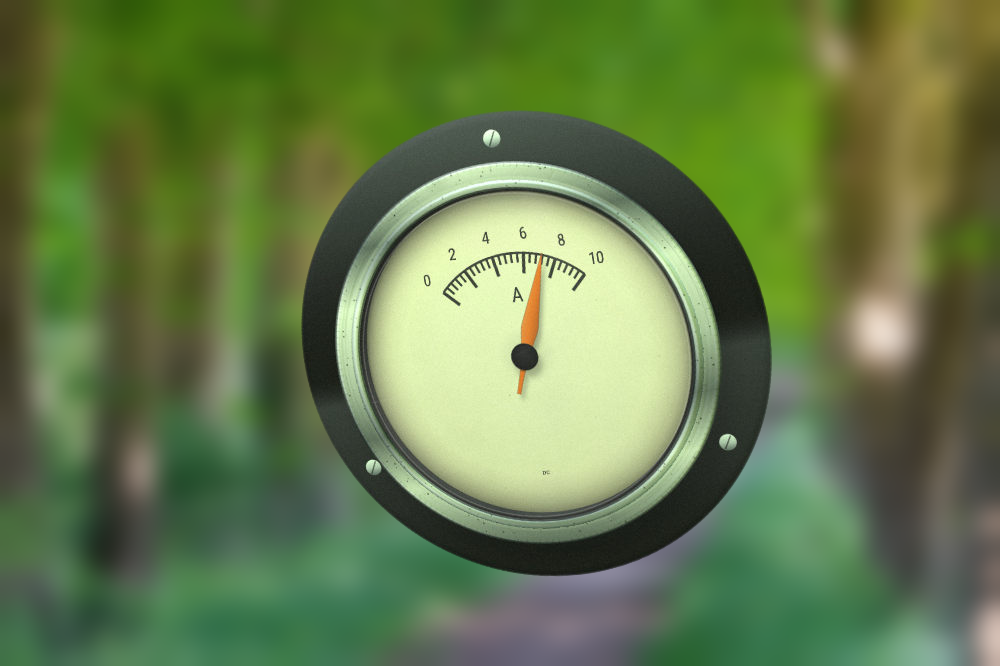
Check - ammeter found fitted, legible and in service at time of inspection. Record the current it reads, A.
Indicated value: 7.2 A
